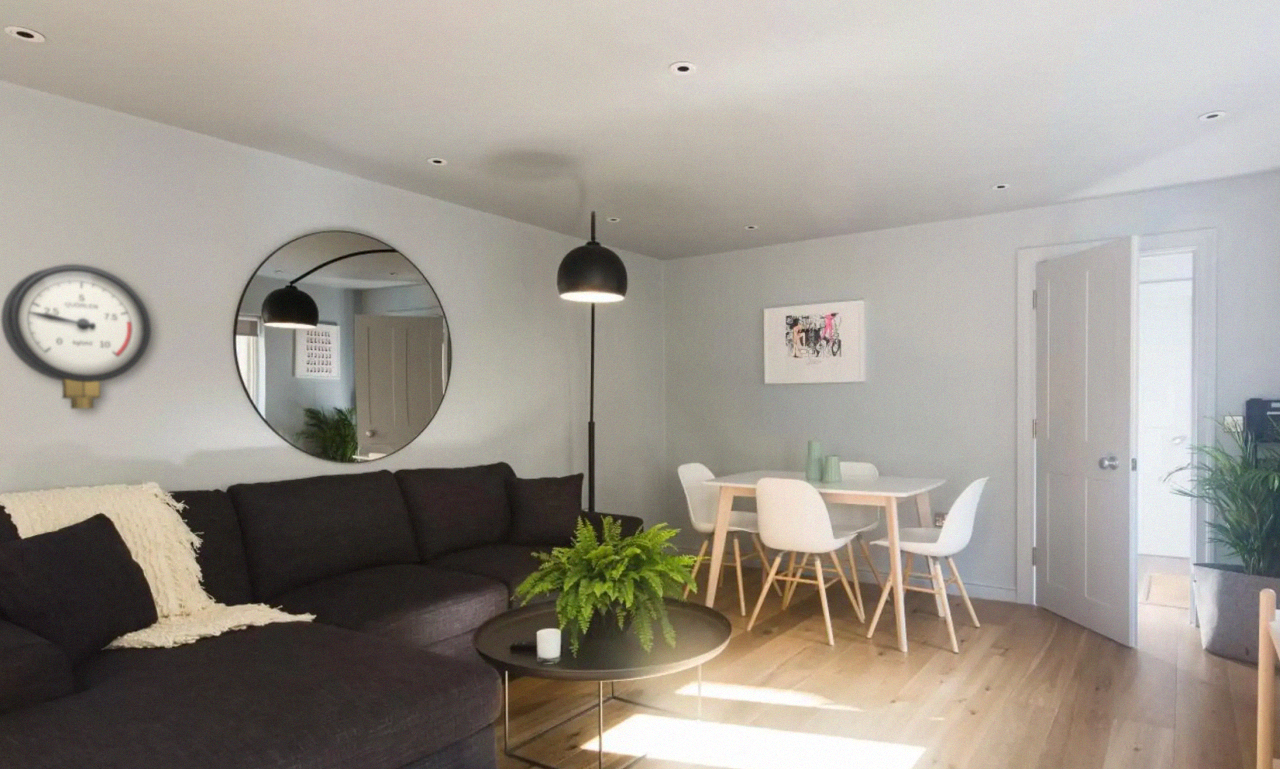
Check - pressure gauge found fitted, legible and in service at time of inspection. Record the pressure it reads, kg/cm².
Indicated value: 2 kg/cm²
